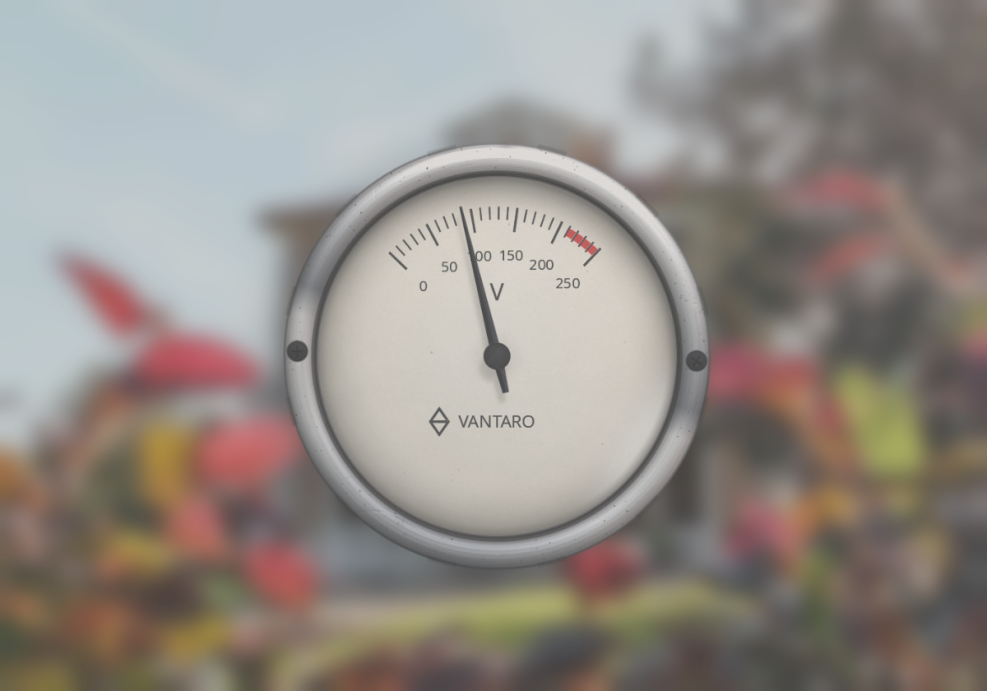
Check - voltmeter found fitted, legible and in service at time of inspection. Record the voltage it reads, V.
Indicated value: 90 V
